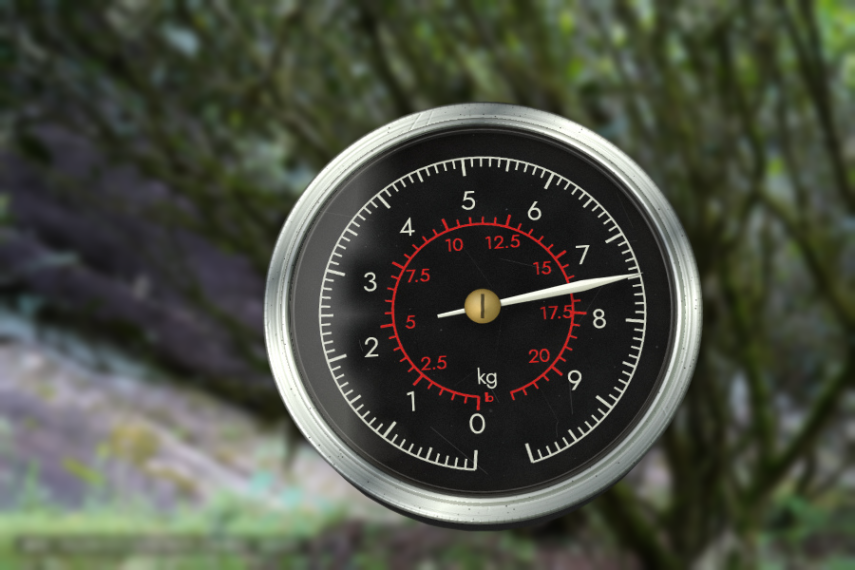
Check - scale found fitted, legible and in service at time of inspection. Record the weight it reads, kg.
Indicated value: 7.5 kg
